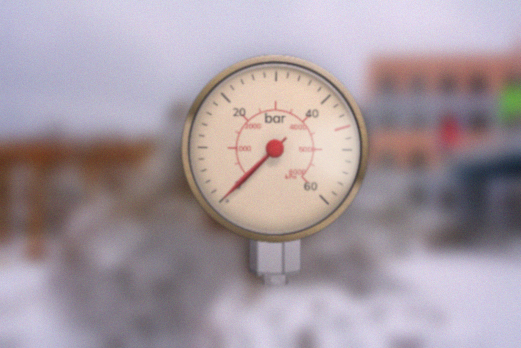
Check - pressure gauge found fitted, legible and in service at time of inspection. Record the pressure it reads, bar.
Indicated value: 0 bar
